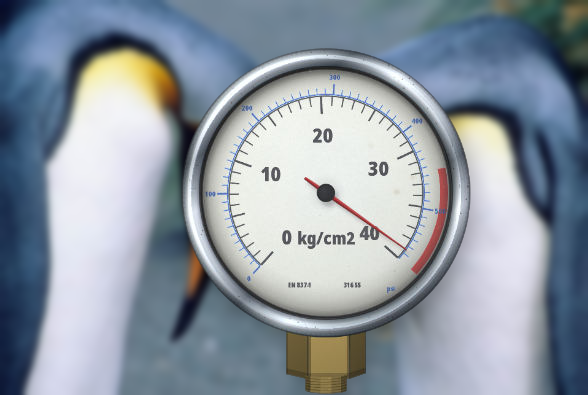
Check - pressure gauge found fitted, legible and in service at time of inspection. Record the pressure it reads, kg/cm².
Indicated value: 39 kg/cm²
